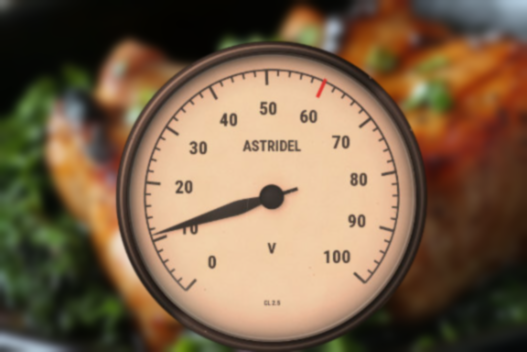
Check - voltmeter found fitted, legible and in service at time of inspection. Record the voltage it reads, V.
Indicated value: 11 V
